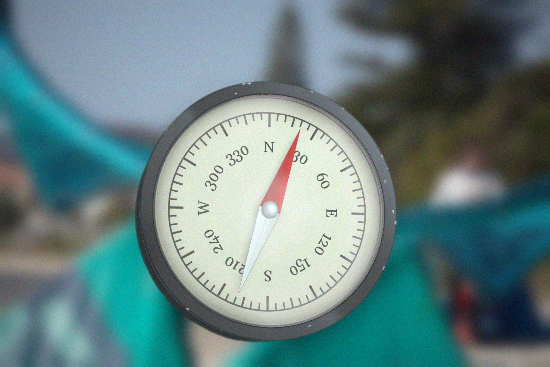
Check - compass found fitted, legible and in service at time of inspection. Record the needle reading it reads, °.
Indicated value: 20 °
